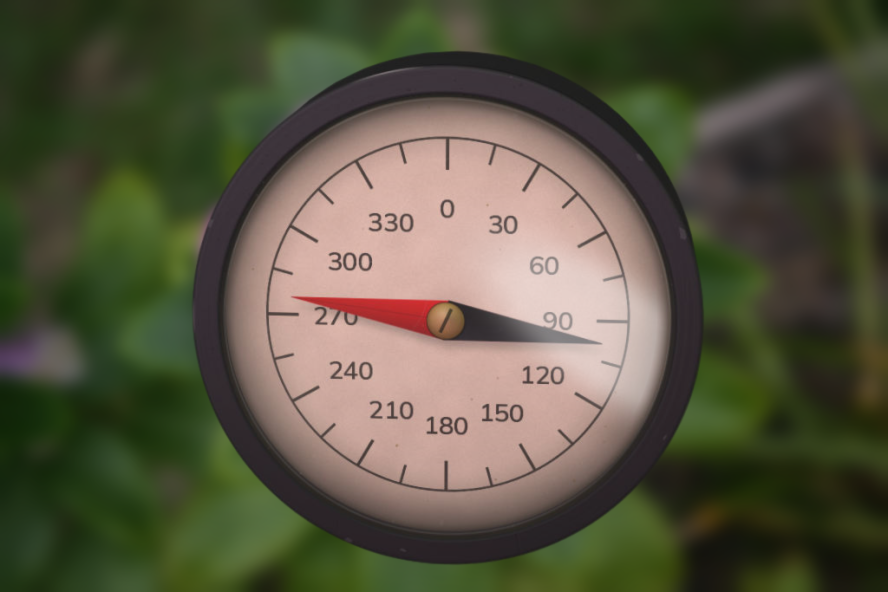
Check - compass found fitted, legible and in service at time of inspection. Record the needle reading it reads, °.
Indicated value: 277.5 °
